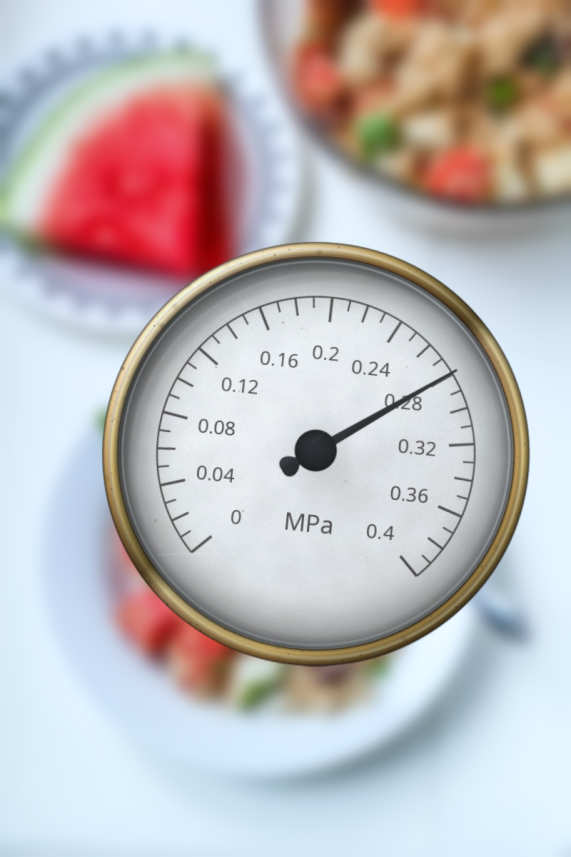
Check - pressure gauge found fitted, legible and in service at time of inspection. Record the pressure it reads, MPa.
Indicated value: 0.28 MPa
